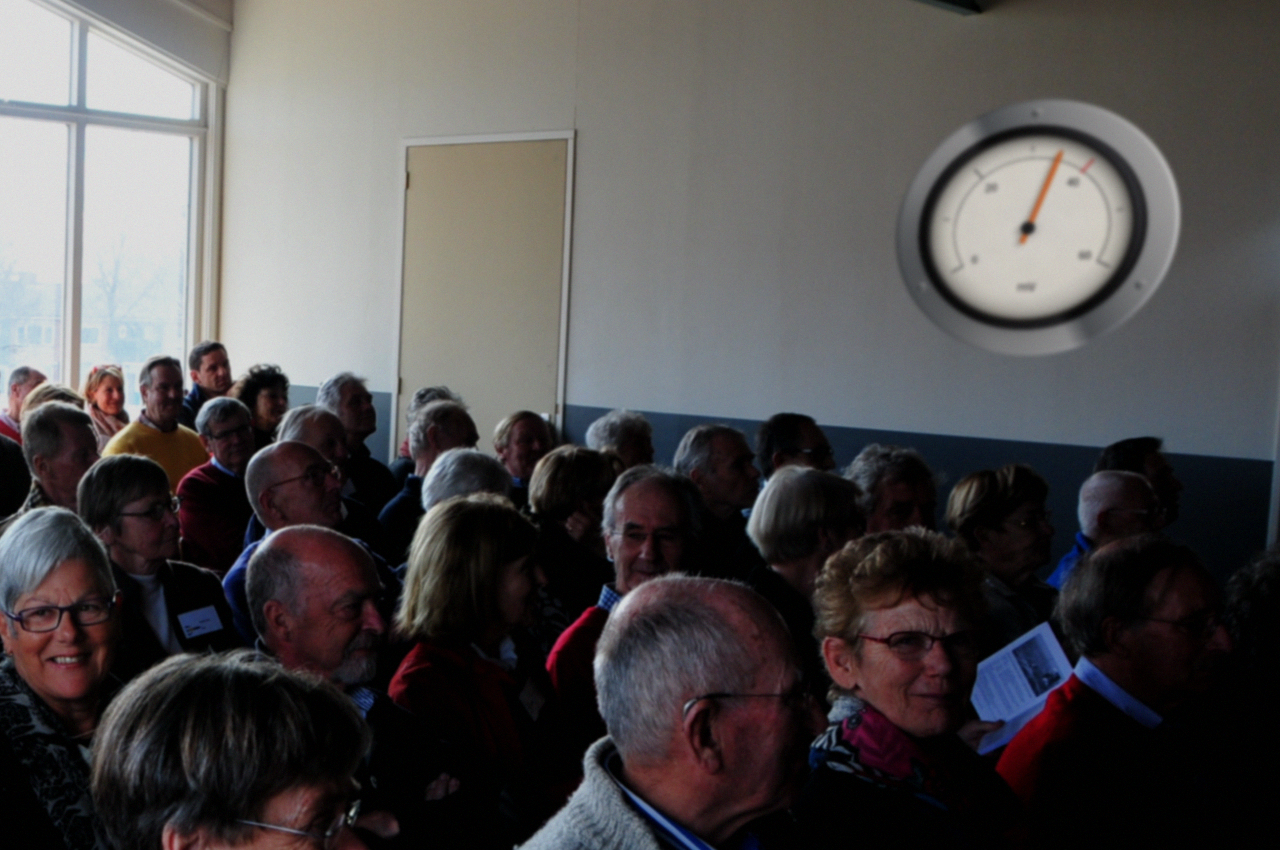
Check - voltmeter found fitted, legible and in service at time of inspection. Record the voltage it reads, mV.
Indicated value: 35 mV
